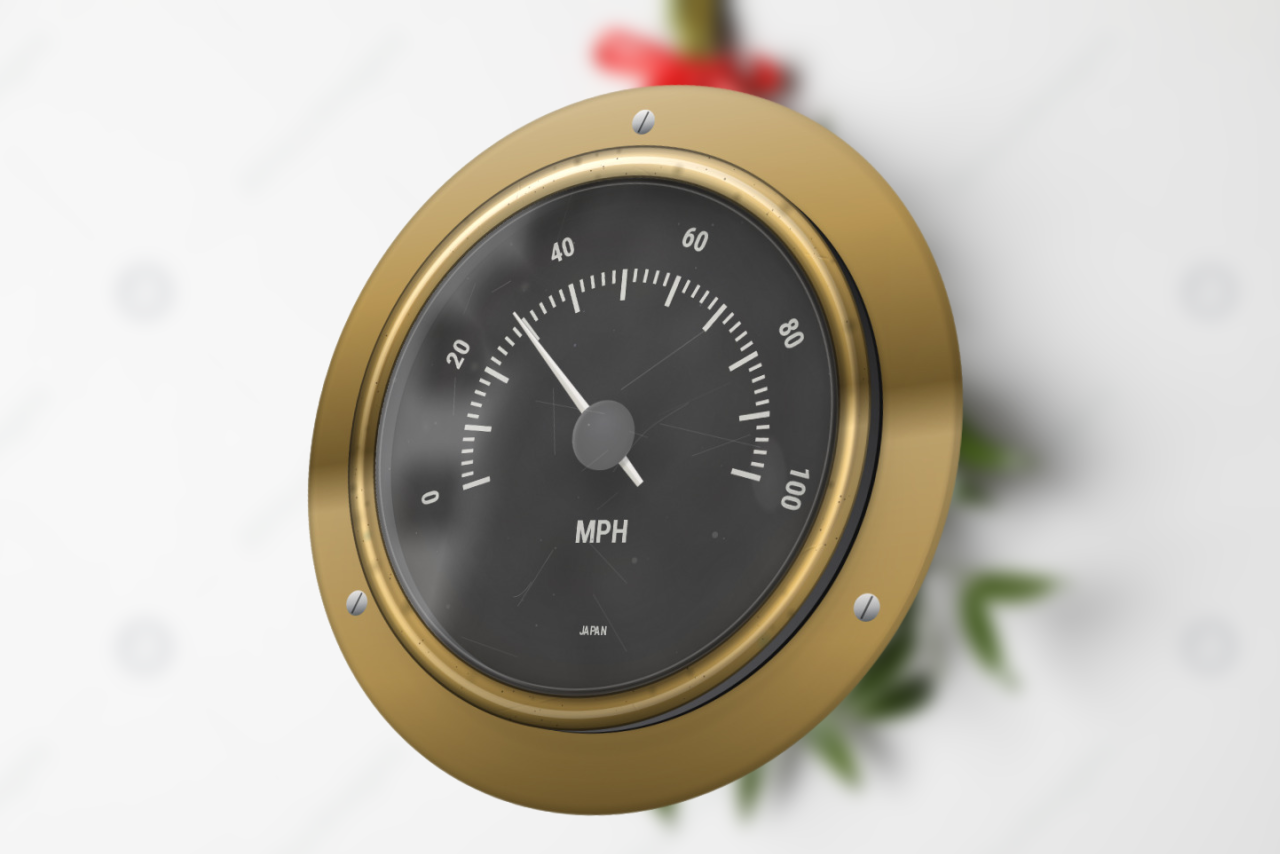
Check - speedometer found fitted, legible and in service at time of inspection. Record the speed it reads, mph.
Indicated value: 30 mph
